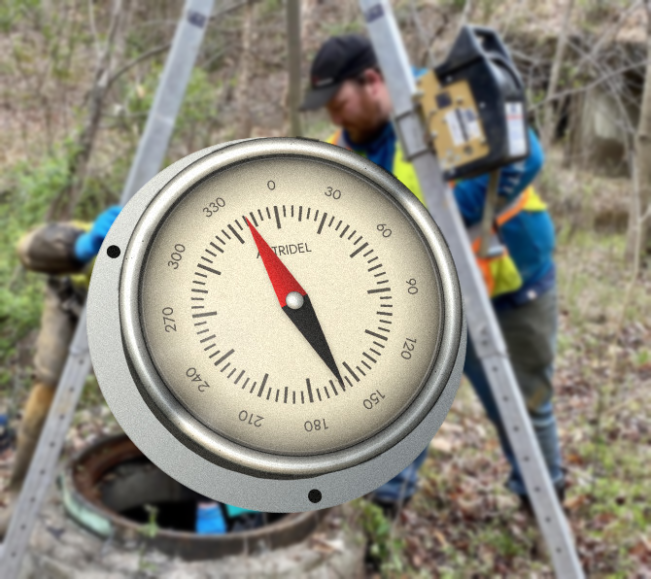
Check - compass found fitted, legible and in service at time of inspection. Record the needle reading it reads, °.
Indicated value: 340 °
